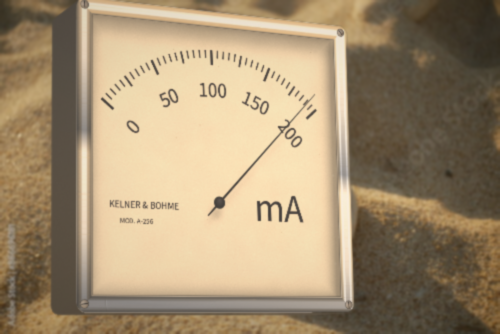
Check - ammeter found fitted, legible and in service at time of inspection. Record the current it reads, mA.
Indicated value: 190 mA
